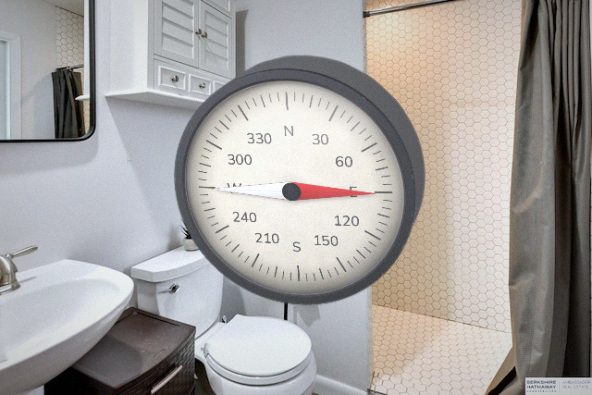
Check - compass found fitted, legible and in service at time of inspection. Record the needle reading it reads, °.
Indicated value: 90 °
